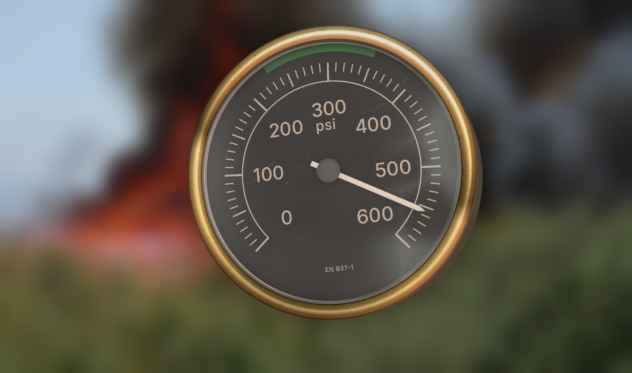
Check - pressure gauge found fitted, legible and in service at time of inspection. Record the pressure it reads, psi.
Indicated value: 555 psi
